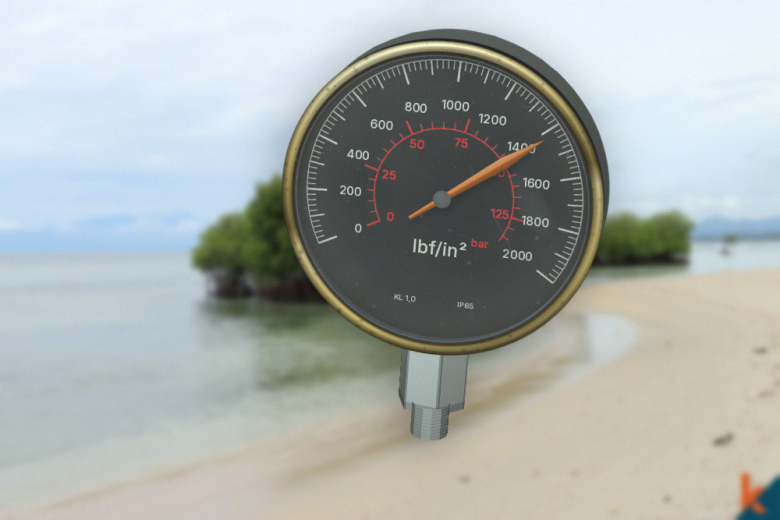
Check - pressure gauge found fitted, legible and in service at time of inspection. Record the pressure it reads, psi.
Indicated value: 1420 psi
